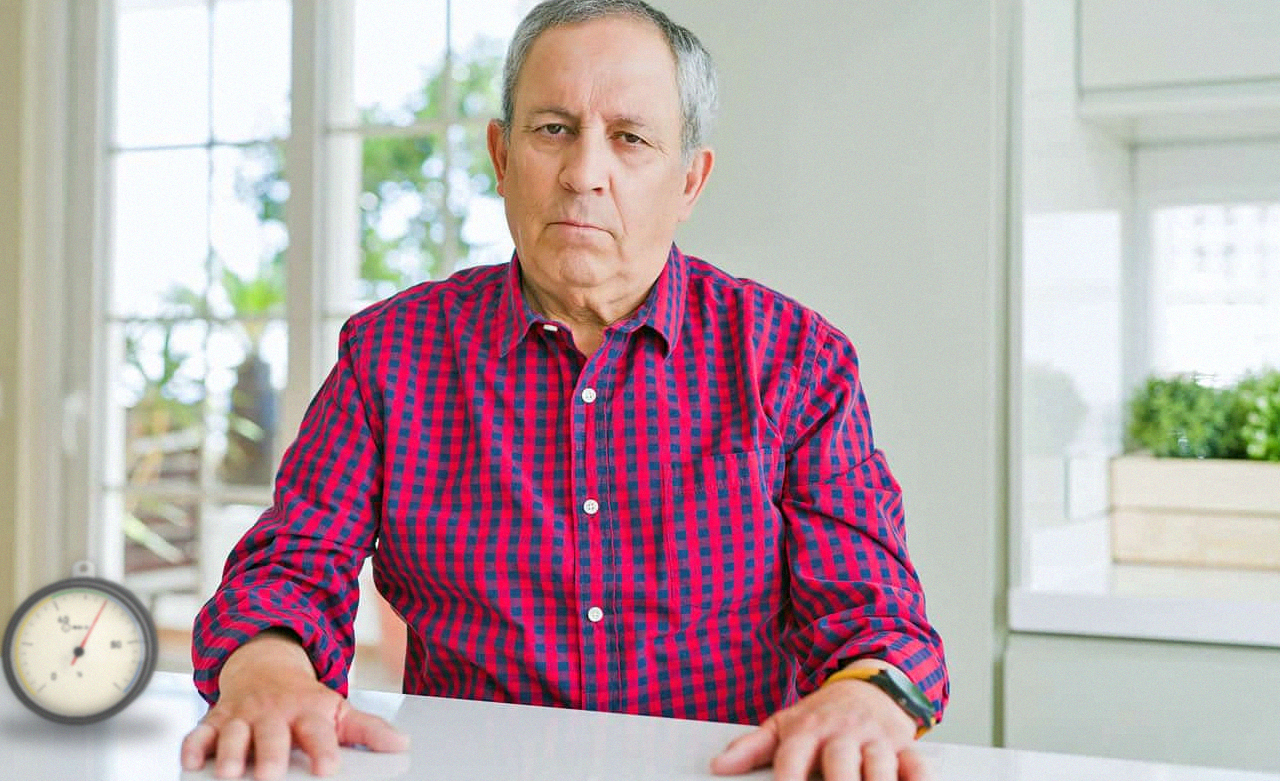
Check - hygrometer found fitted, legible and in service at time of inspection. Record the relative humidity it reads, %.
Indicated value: 60 %
